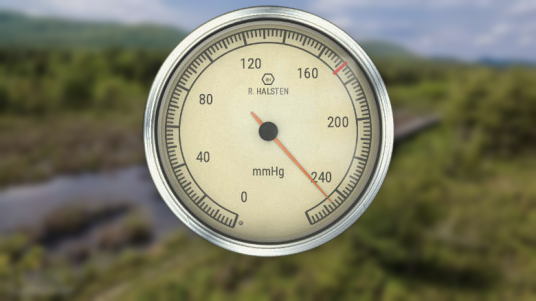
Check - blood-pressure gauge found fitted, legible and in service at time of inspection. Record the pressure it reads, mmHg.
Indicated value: 246 mmHg
